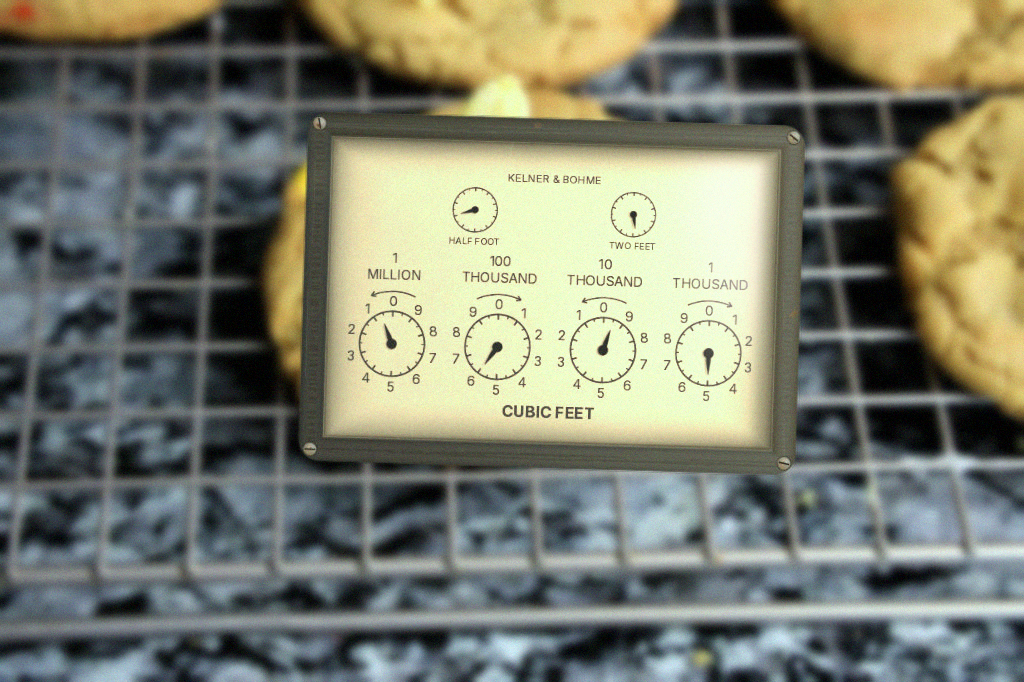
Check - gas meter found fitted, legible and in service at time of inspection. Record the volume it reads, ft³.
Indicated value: 59500 ft³
